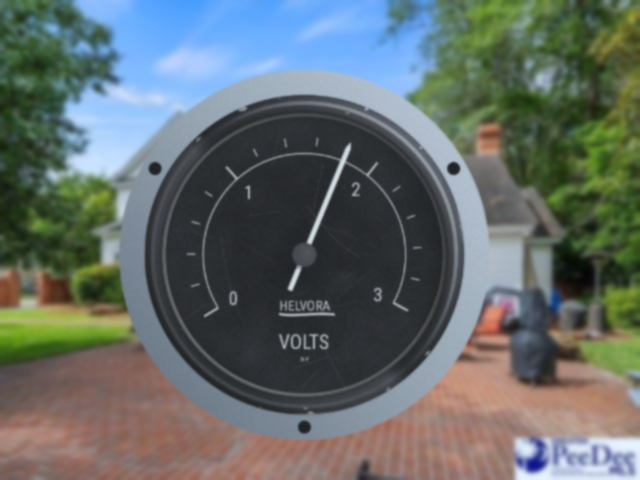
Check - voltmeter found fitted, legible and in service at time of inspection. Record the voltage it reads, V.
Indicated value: 1.8 V
